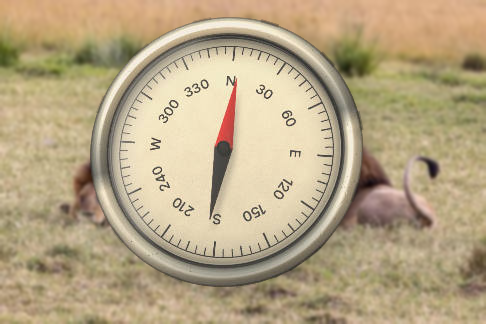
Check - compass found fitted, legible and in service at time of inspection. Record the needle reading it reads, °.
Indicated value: 5 °
